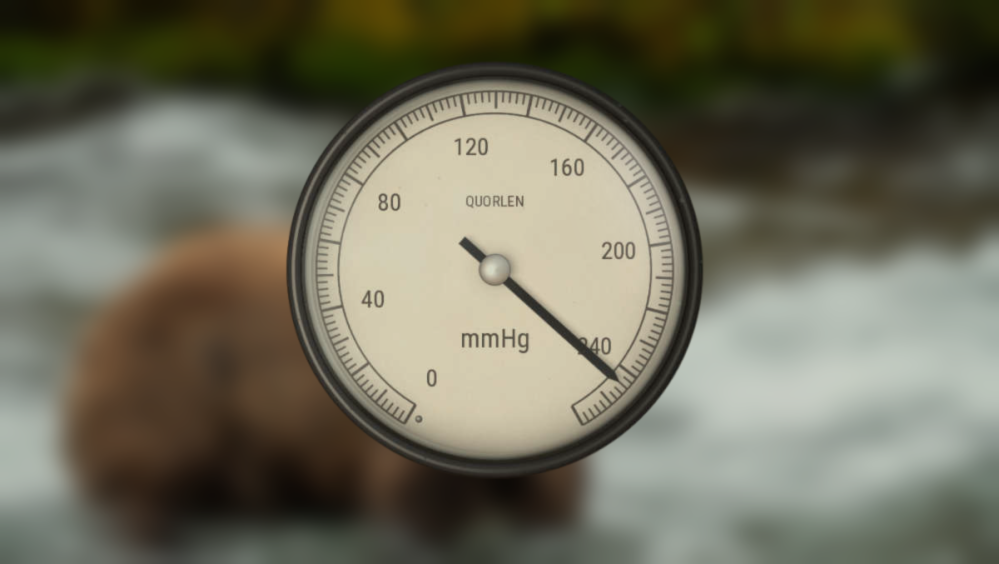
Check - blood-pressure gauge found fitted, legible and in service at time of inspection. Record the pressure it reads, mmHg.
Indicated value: 244 mmHg
